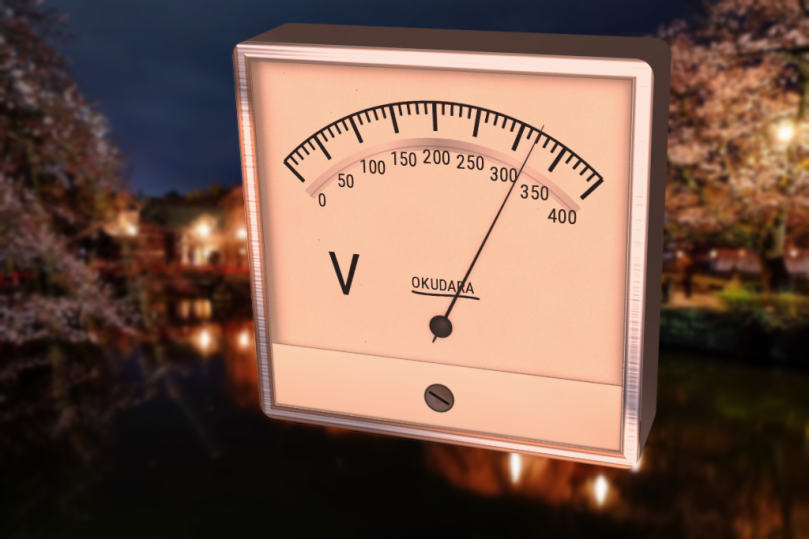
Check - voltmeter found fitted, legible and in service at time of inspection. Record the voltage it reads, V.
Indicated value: 320 V
